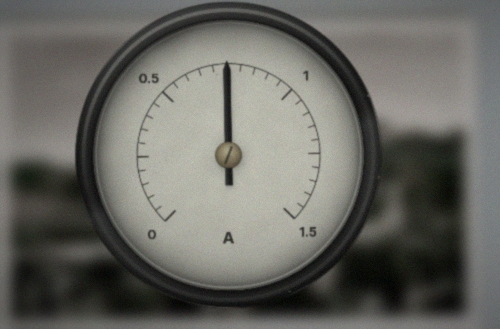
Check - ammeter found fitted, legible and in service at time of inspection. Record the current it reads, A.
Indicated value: 0.75 A
